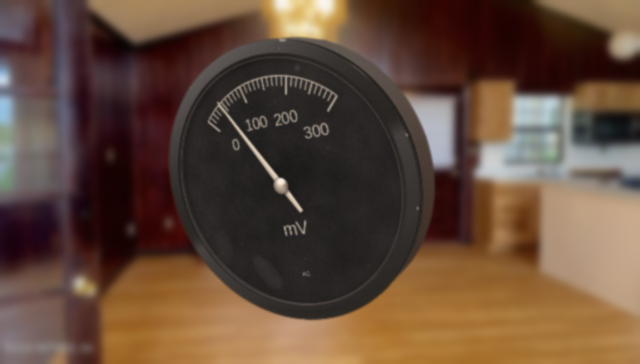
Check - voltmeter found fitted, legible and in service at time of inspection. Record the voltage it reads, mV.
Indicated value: 50 mV
